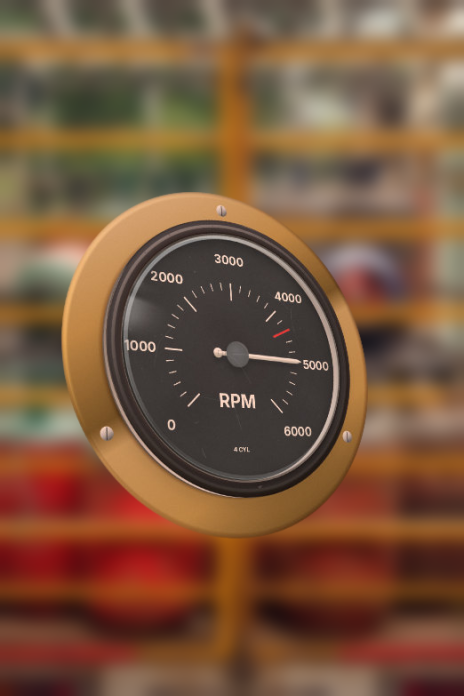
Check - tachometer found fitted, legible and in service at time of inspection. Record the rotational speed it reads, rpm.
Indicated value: 5000 rpm
